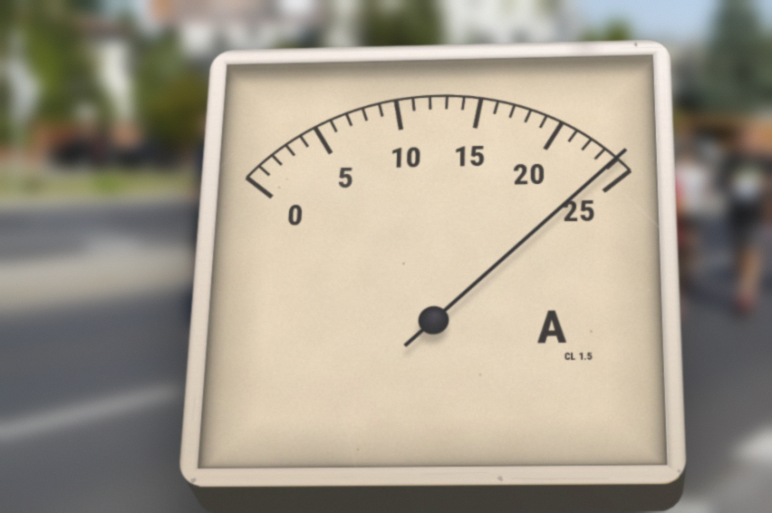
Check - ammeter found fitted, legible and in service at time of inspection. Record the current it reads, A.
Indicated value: 24 A
